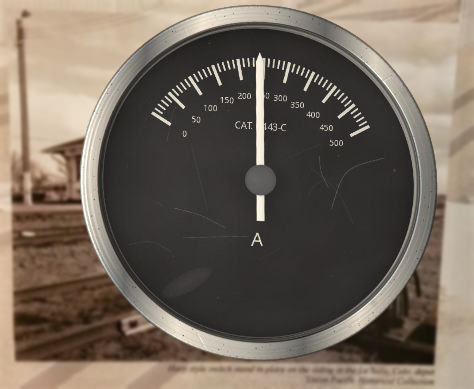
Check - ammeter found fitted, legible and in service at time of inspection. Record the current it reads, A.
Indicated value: 240 A
